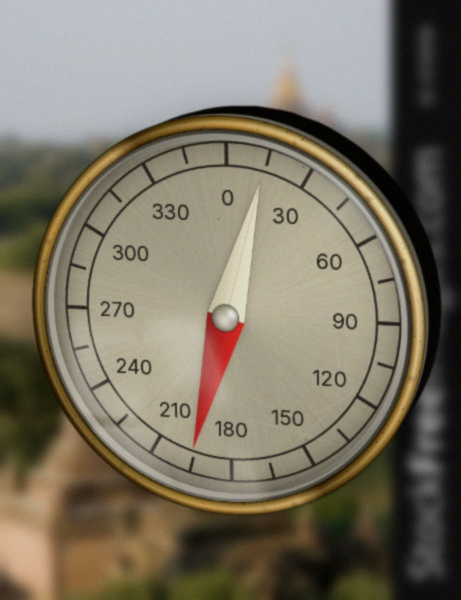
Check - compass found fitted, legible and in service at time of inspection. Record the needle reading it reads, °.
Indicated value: 195 °
